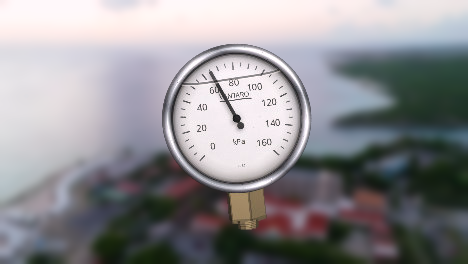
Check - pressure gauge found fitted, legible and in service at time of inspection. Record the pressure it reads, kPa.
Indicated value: 65 kPa
